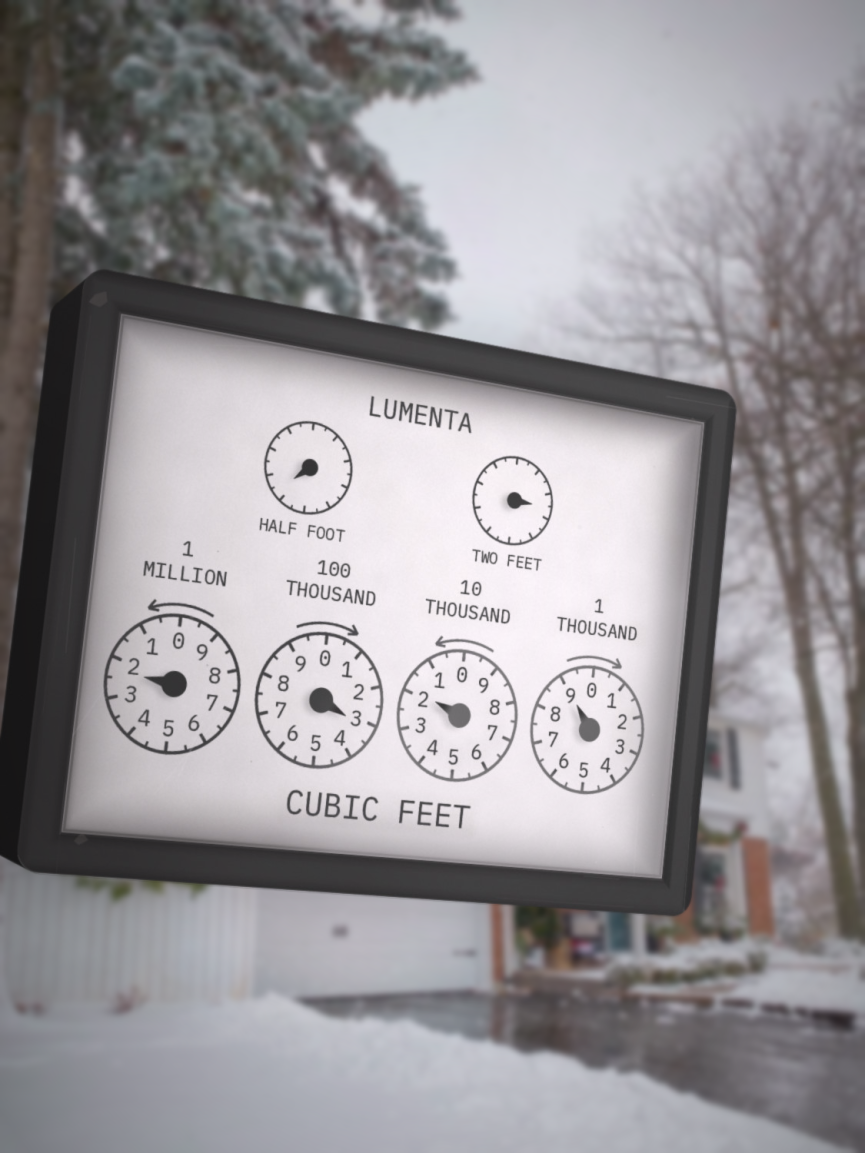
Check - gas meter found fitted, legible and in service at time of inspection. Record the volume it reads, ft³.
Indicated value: 231900 ft³
